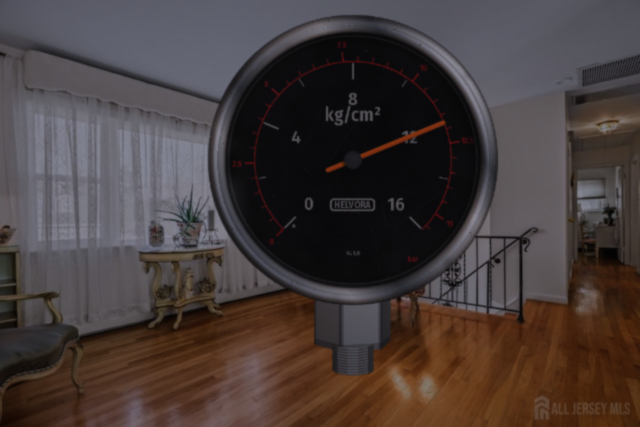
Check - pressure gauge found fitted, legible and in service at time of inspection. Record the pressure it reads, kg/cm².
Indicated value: 12 kg/cm²
